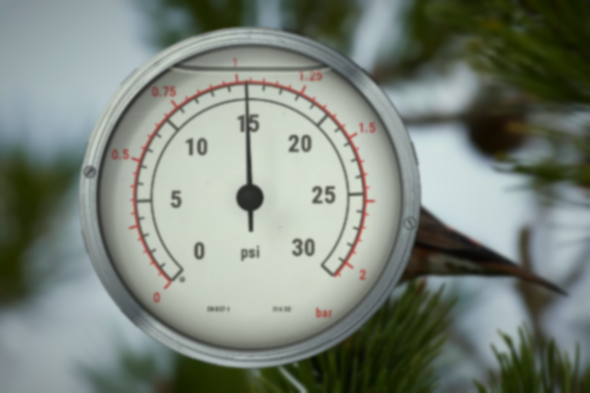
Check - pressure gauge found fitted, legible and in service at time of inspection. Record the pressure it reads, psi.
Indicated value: 15 psi
